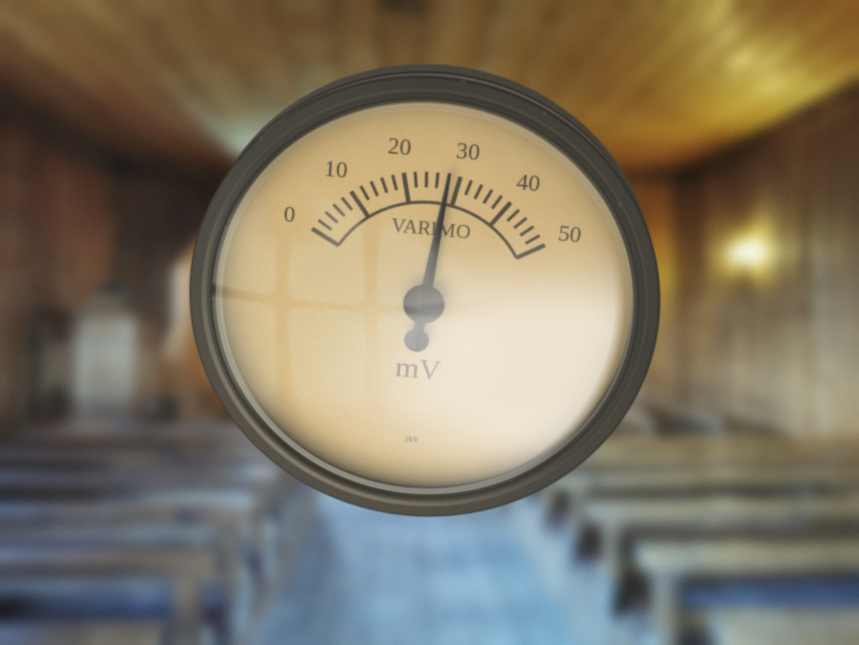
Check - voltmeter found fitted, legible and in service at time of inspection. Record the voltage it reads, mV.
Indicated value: 28 mV
